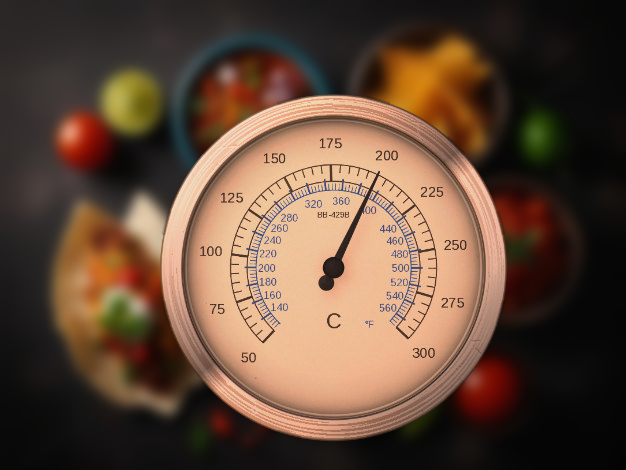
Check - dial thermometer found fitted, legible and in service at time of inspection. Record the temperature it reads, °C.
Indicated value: 200 °C
